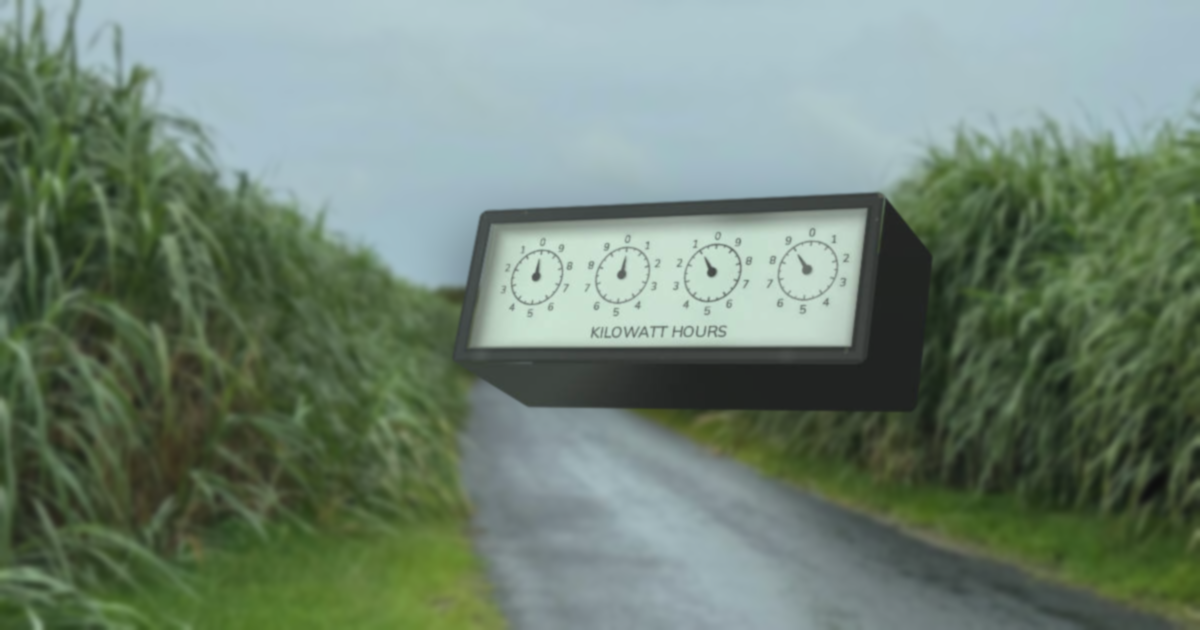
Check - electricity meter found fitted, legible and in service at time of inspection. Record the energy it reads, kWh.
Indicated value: 9 kWh
